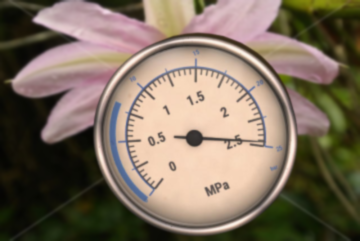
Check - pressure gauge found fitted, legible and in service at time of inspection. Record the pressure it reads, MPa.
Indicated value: 2.45 MPa
